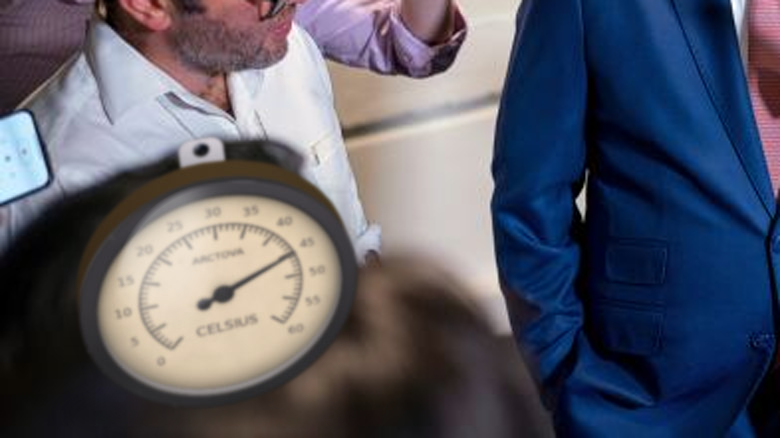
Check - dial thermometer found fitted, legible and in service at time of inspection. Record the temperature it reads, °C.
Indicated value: 45 °C
